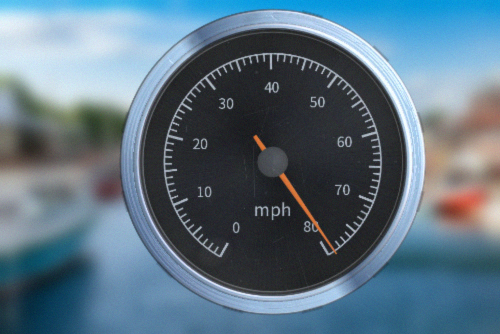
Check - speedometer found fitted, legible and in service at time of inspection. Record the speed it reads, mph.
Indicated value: 79 mph
